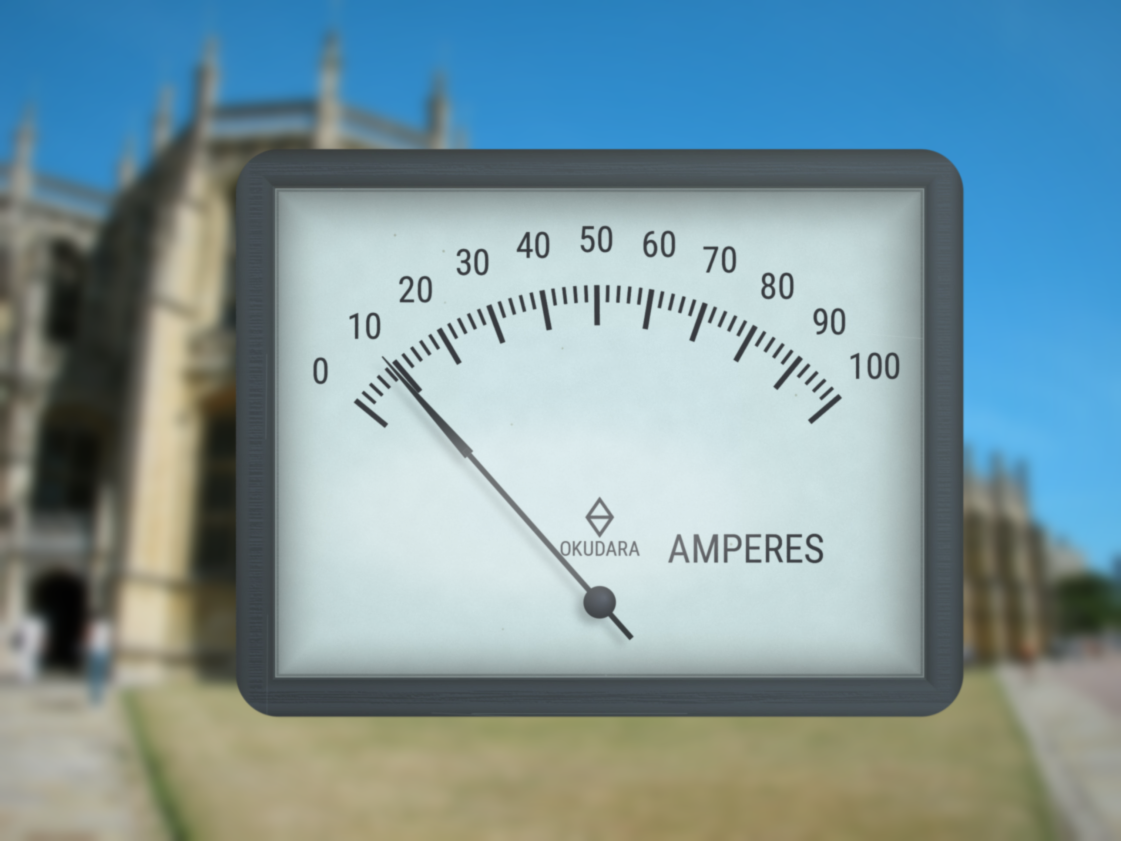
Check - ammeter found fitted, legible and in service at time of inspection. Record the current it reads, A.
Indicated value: 9 A
